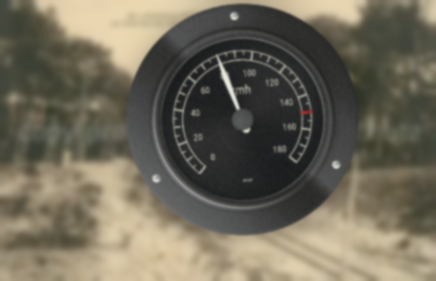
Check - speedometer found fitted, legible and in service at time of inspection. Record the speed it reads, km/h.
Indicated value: 80 km/h
